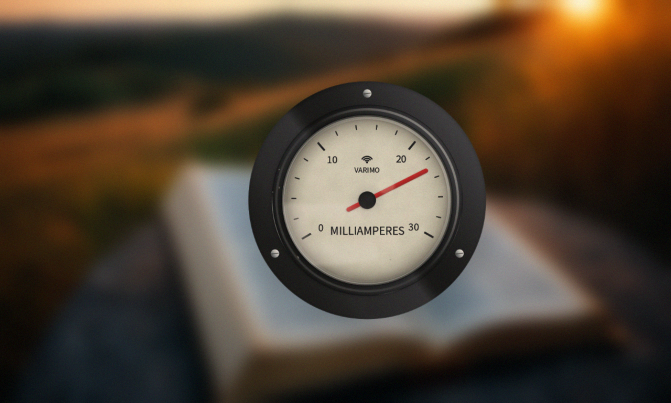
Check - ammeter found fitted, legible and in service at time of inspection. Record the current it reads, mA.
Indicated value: 23 mA
